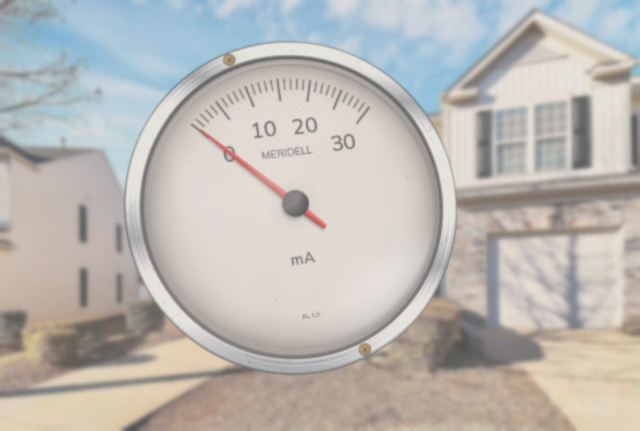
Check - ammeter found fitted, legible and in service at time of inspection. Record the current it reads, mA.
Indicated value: 0 mA
